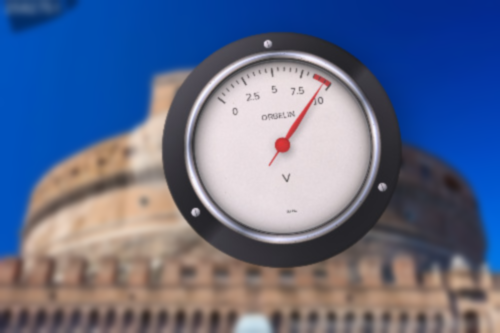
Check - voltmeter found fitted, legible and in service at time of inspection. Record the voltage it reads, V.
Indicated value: 9.5 V
